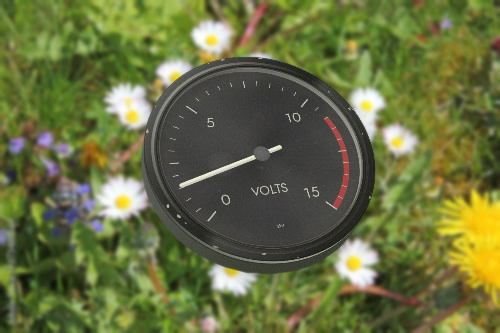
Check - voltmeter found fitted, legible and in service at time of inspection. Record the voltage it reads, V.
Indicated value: 1.5 V
